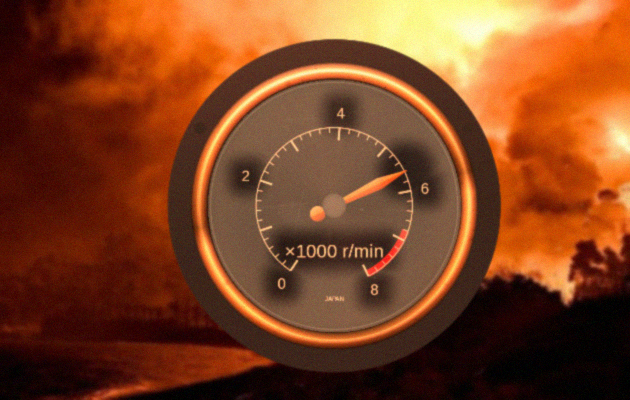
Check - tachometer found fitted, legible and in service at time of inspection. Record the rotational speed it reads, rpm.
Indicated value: 5600 rpm
